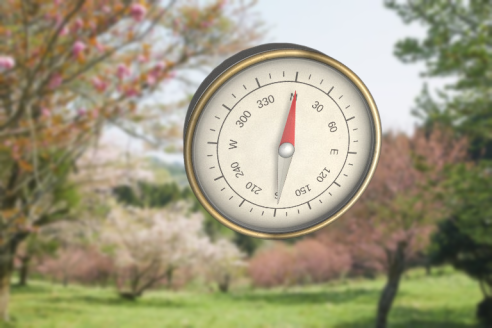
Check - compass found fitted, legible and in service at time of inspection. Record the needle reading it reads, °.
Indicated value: 0 °
